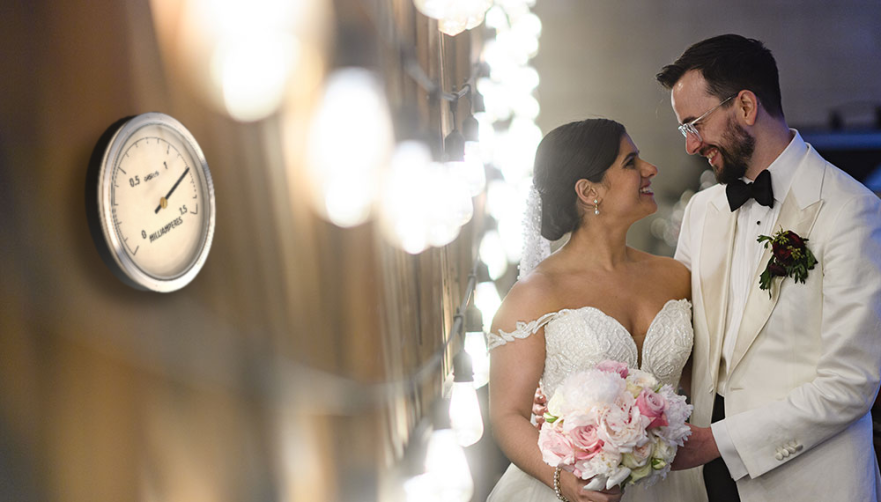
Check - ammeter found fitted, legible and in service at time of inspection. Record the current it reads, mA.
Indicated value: 1.2 mA
